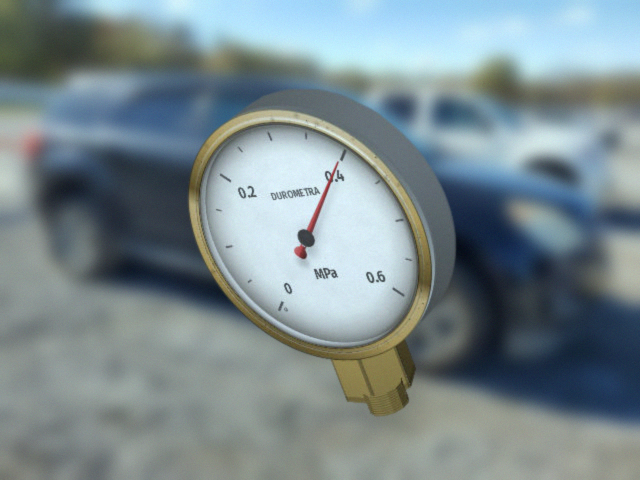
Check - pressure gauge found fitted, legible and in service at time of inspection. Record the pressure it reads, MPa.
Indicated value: 0.4 MPa
